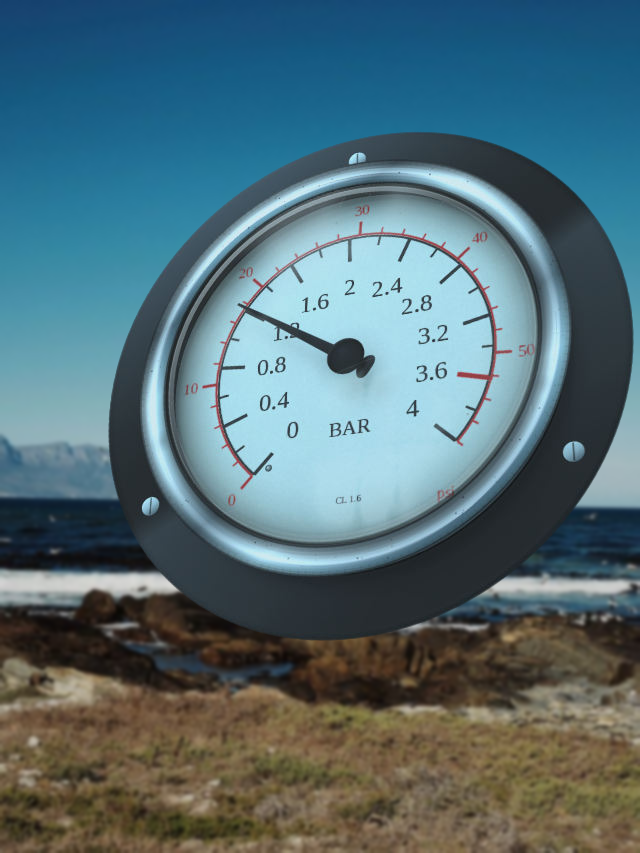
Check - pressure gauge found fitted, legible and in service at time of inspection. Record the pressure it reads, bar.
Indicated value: 1.2 bar
